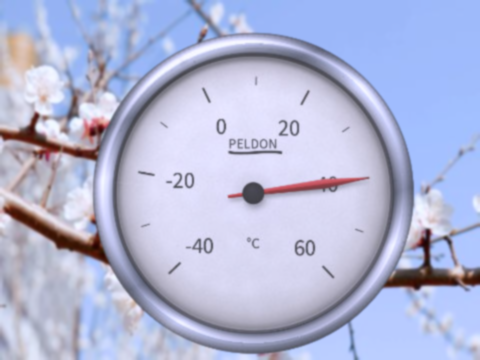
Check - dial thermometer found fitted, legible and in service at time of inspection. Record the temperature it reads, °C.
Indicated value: 40 °C
